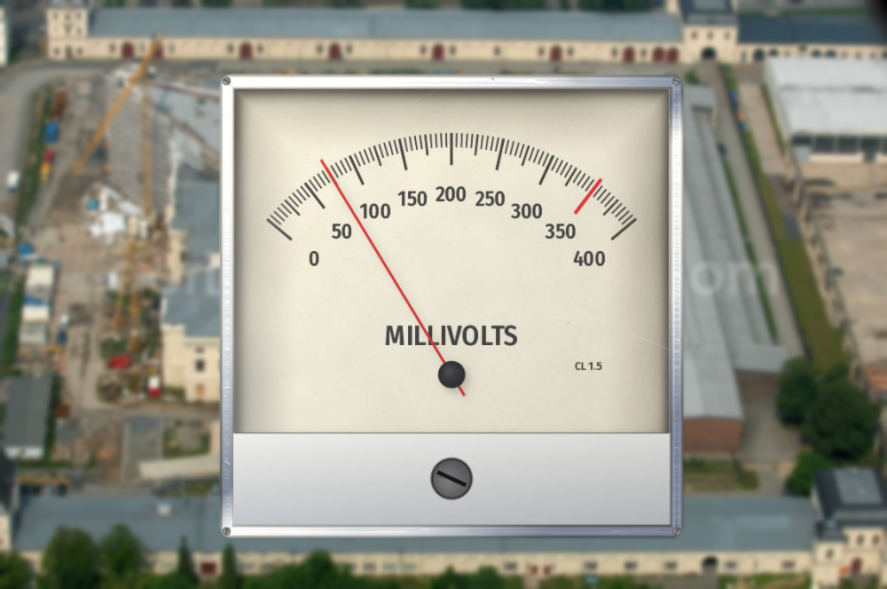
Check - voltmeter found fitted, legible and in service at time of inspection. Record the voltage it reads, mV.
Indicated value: 75 mV
